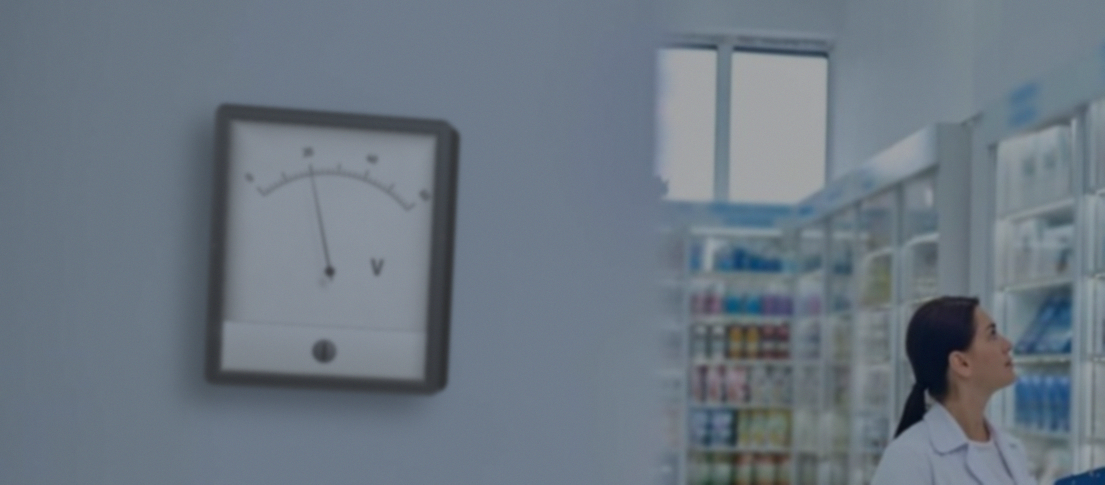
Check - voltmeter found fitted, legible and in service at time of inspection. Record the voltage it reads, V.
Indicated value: 20 V
